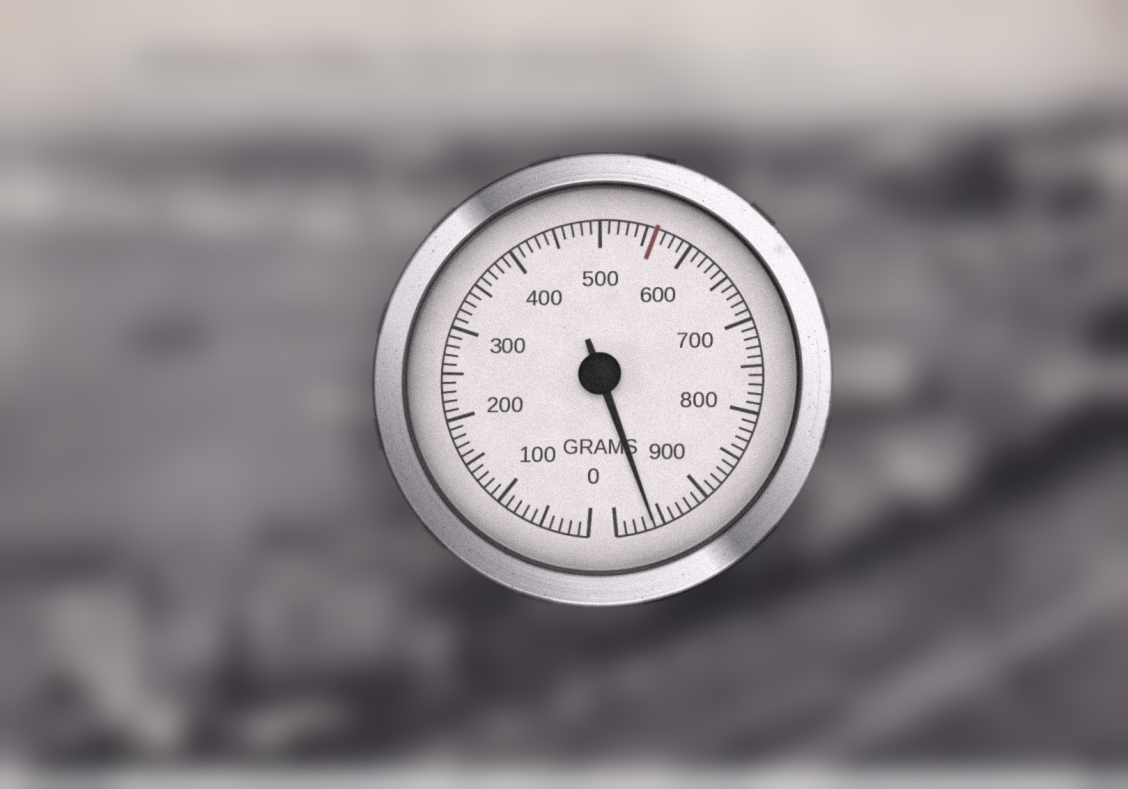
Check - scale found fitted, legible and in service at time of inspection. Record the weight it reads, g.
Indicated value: 960 g
